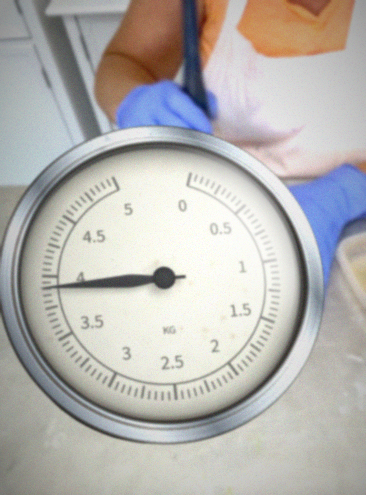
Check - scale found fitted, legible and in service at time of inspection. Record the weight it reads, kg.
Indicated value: 3.9 kg
